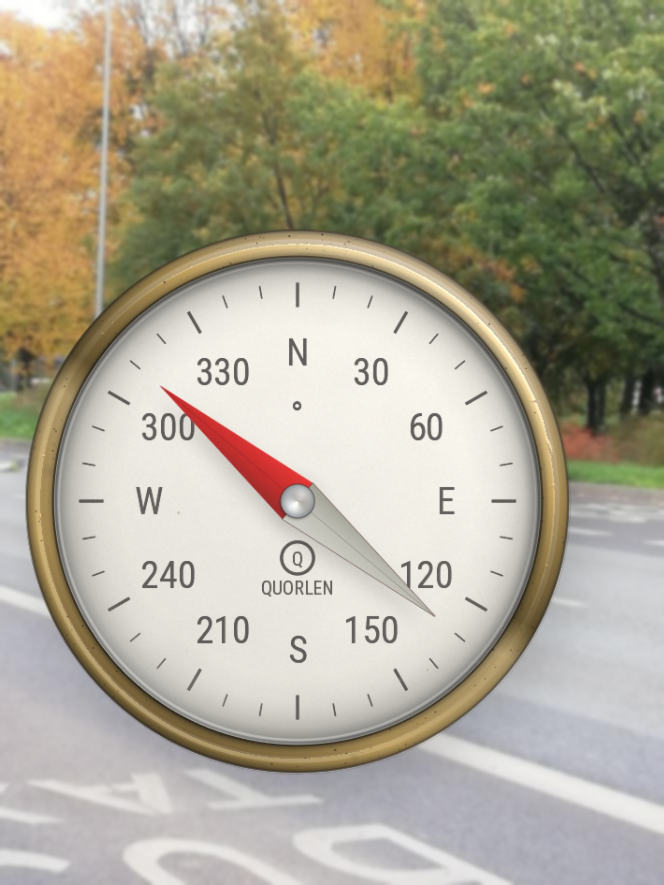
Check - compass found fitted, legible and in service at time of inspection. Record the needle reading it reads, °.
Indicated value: 310 °
